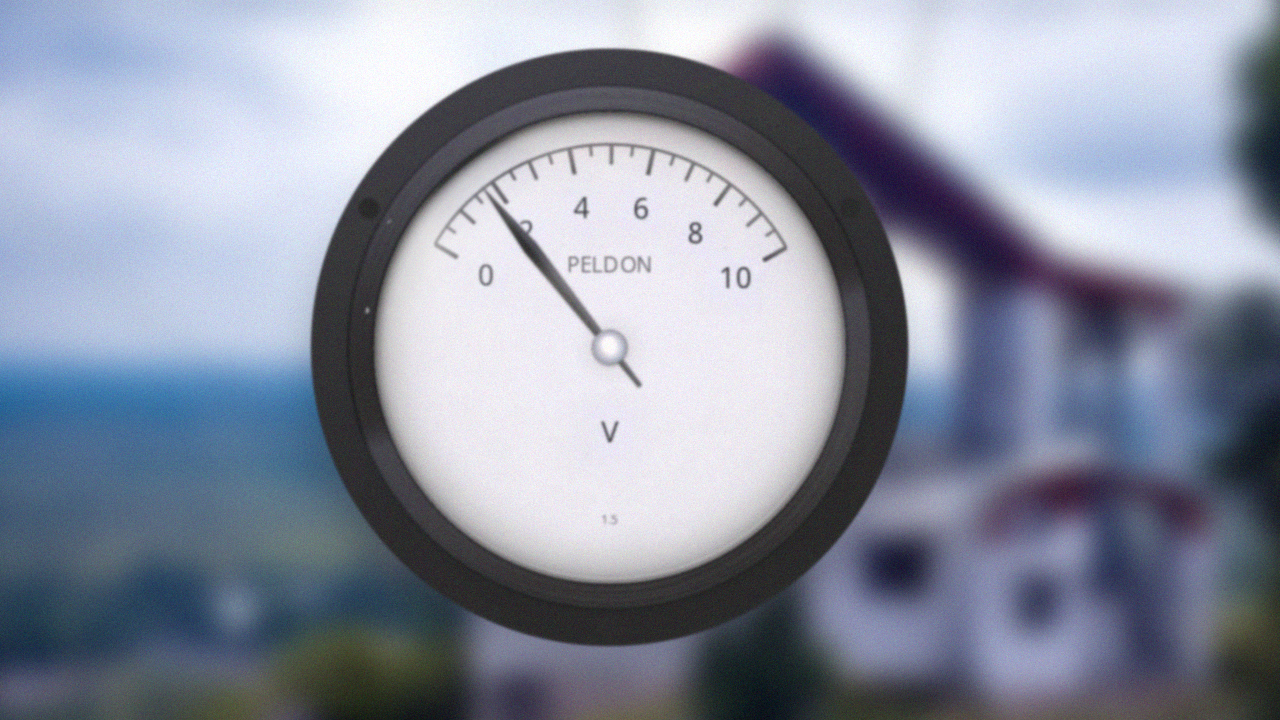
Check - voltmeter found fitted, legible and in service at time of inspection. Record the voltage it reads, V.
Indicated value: 1.75 V
